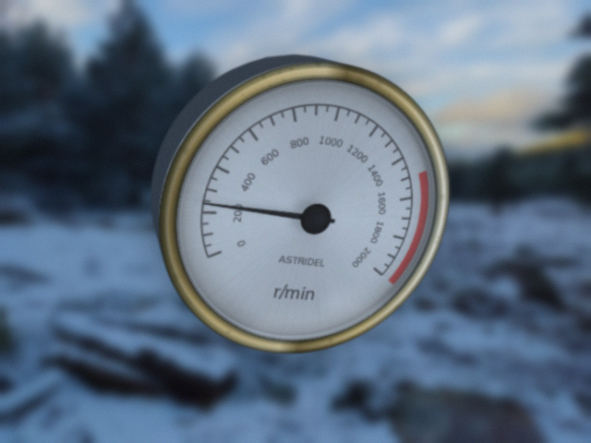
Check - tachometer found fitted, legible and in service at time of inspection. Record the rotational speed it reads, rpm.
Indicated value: 250 rpm
